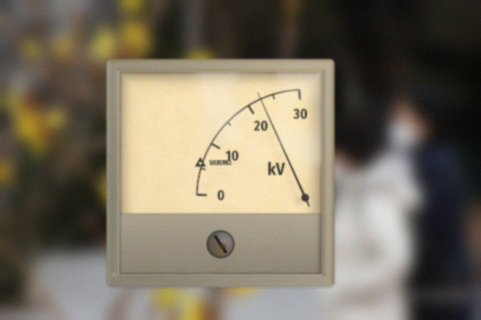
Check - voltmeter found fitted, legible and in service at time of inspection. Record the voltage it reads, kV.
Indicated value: 22.5 kV
